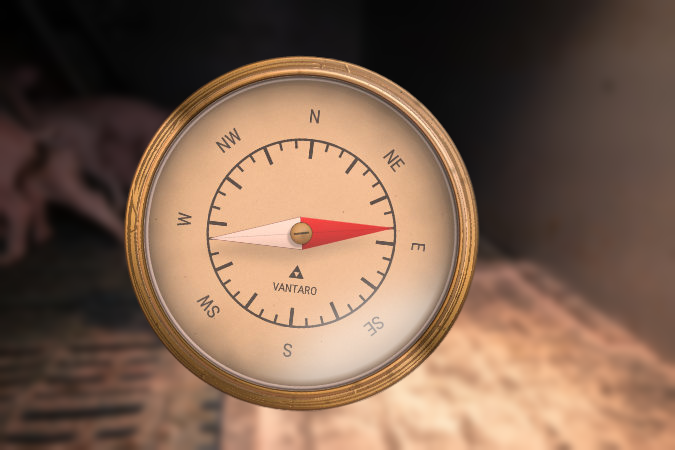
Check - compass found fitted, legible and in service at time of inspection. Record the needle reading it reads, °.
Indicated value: 80 °
